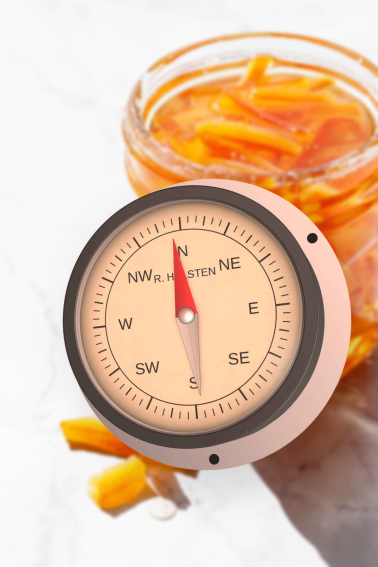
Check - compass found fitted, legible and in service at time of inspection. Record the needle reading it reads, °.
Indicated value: 355 °
